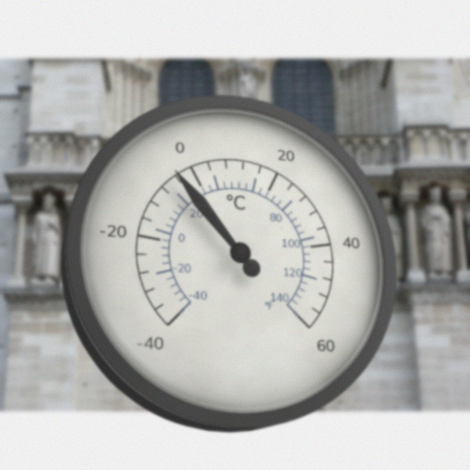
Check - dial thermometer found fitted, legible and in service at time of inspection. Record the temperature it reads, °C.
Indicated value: -4 °C
